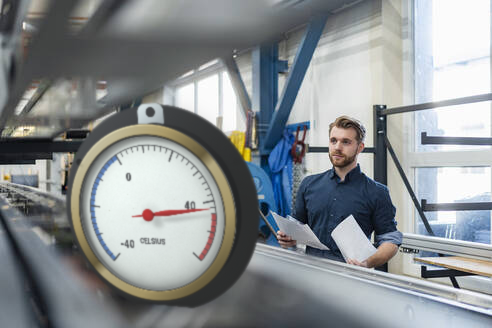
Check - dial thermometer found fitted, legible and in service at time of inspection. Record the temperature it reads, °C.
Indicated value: 42 °C
